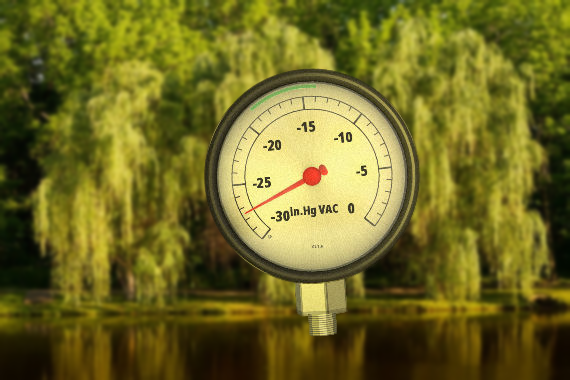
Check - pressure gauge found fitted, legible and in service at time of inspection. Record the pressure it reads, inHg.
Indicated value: -27.5 inHg
